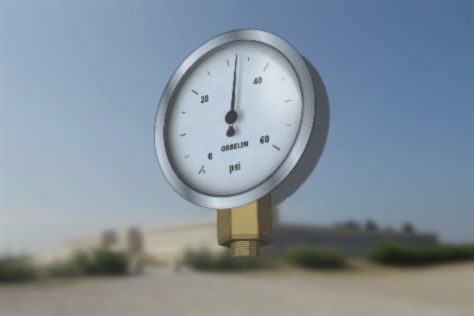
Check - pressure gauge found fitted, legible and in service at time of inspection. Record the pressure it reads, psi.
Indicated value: 32.5 psi
